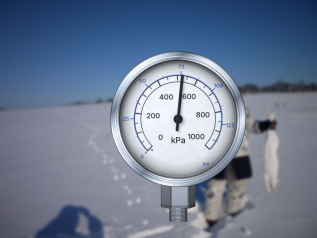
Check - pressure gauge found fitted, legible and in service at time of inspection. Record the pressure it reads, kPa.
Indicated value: 525 kPa
